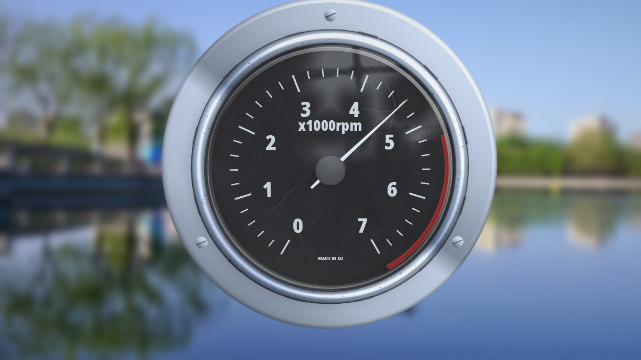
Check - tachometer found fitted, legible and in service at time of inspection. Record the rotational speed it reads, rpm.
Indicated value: 4600 rpm
